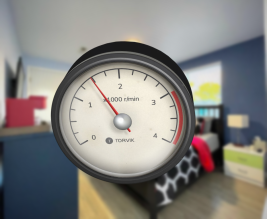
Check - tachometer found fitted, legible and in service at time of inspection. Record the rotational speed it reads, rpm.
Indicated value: 1500 rpm
